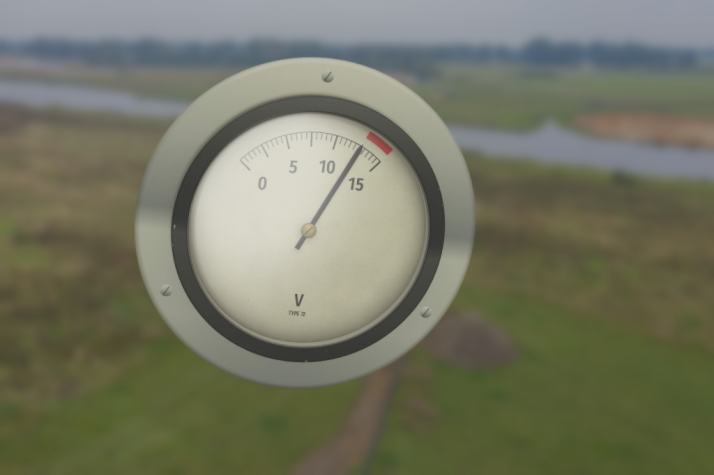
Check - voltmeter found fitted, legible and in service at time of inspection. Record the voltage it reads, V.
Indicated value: 12.5 V
